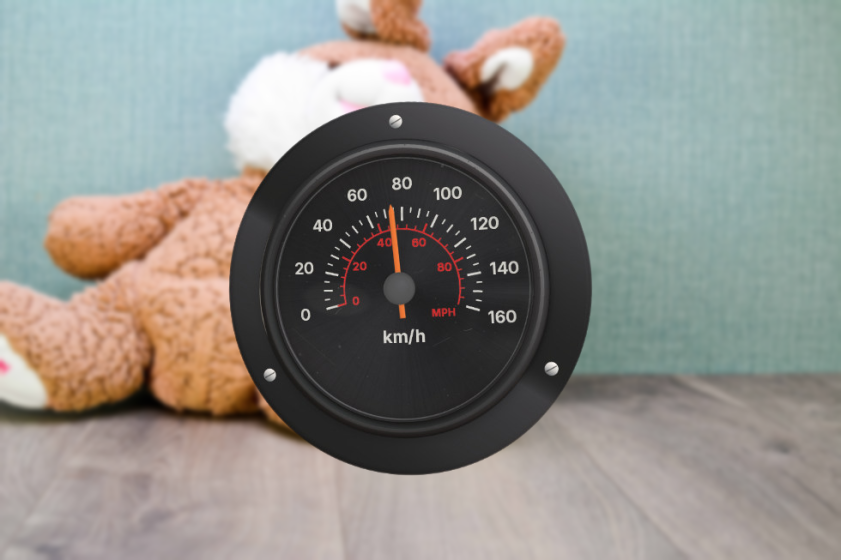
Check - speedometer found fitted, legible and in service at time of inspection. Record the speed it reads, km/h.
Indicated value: 75 km/h
